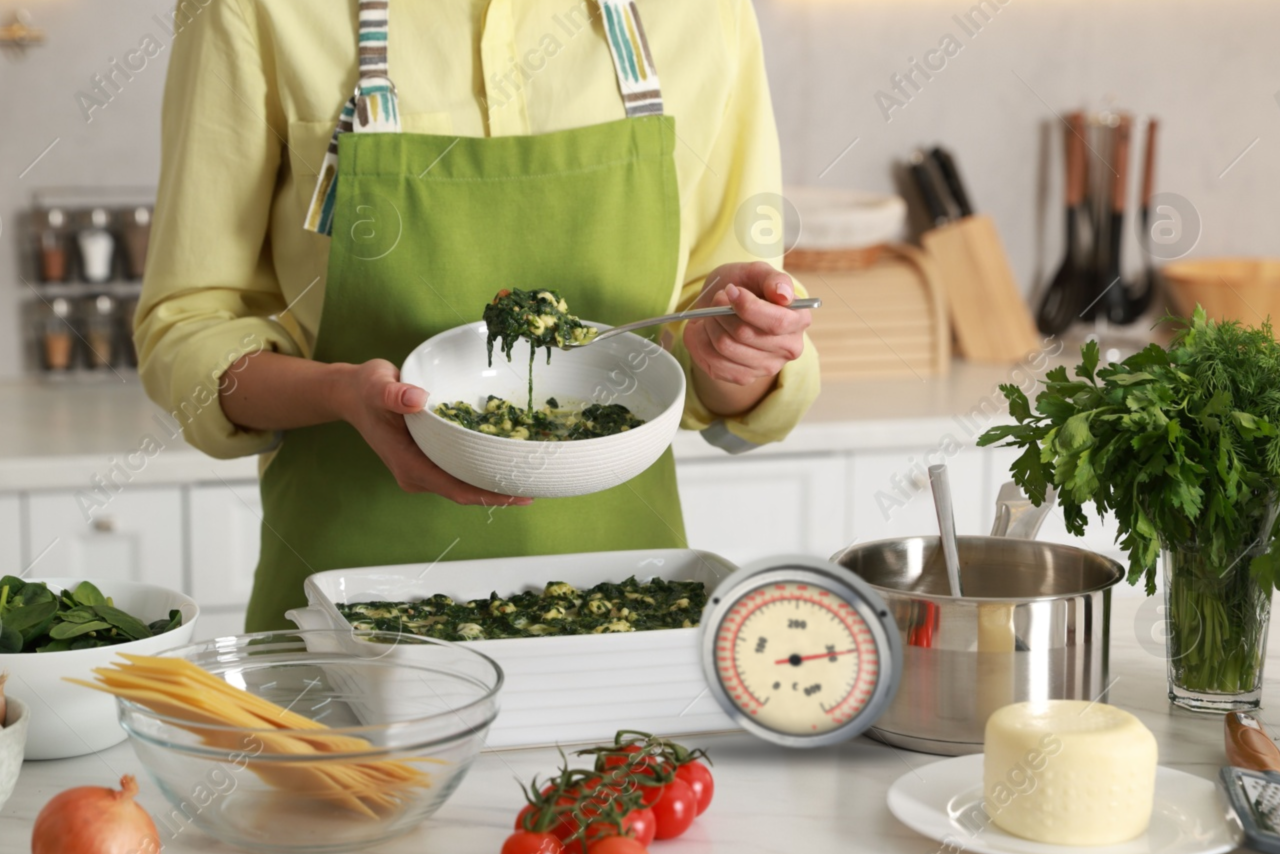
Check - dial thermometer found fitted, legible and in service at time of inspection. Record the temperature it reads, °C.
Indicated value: 300 °C
